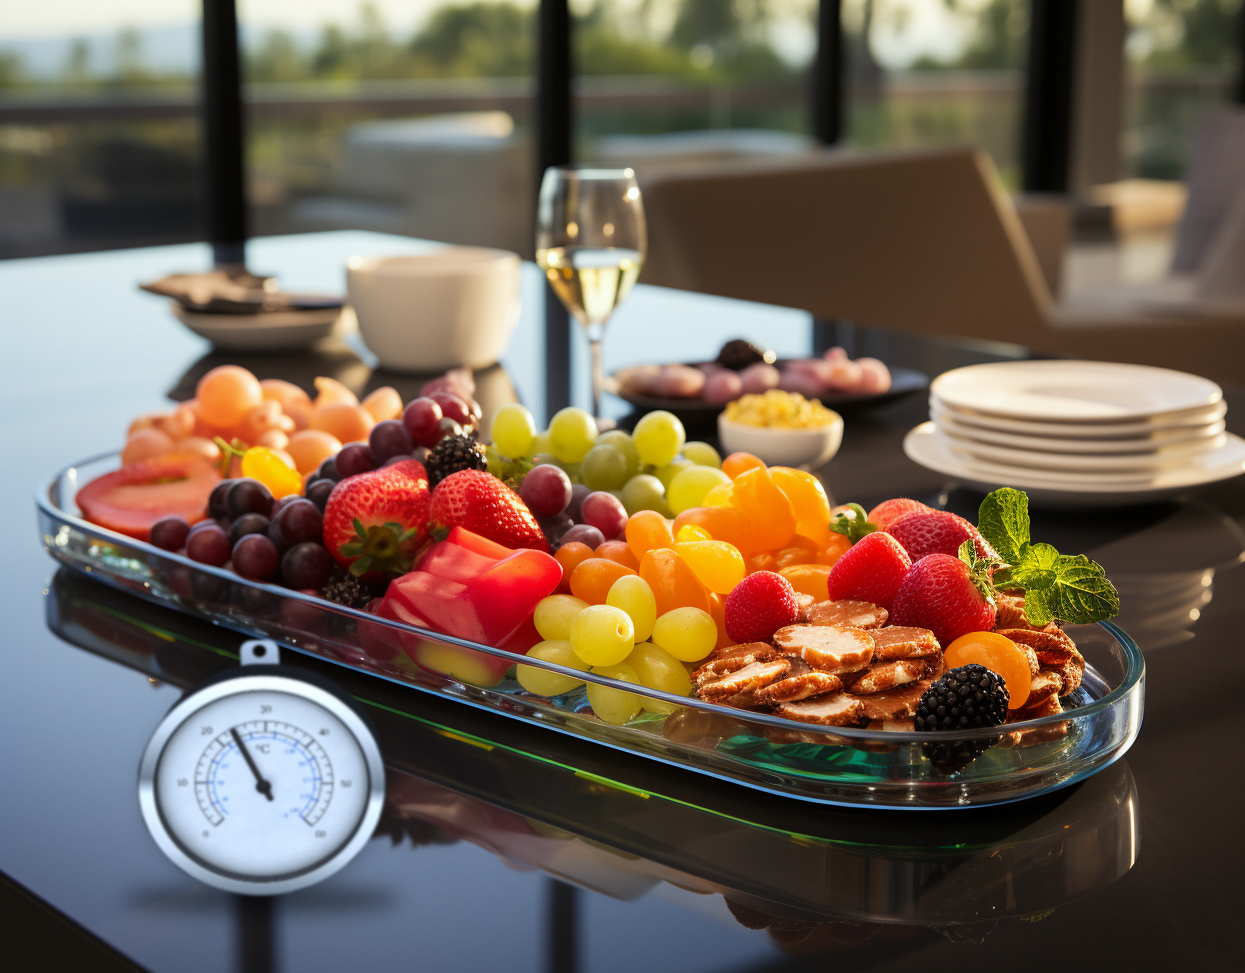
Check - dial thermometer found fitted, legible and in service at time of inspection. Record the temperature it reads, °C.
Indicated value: 24 °C
